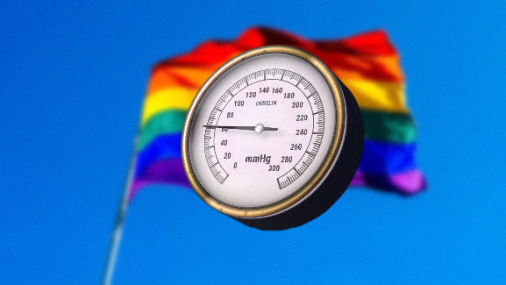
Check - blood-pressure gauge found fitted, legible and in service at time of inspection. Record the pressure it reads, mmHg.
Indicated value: 60 mmHg
